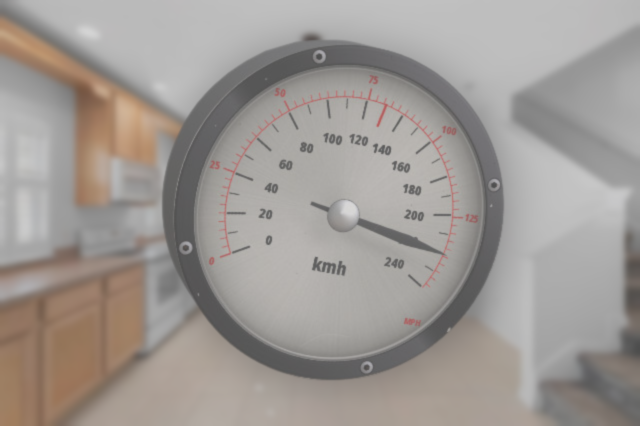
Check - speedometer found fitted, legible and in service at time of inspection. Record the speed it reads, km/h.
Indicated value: 220 km/h
